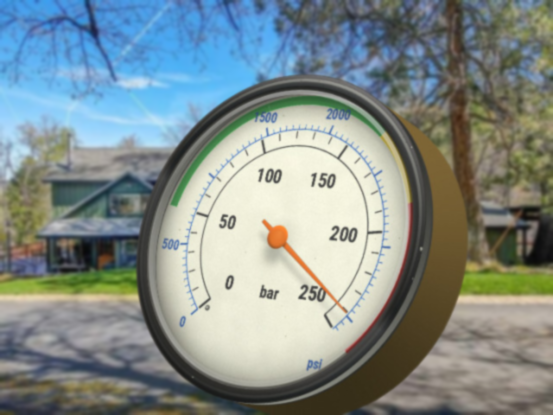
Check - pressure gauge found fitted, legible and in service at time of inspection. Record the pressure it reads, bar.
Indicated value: 240 bar
